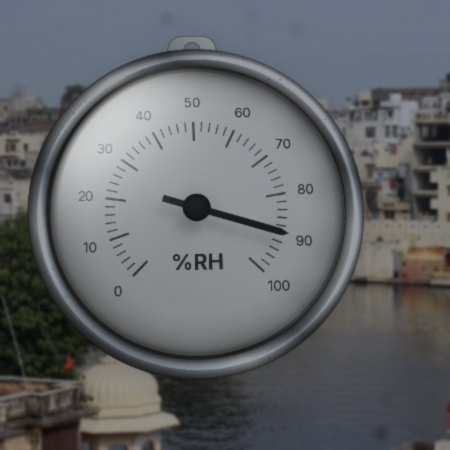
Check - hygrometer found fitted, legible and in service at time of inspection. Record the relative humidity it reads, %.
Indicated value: 90 %
